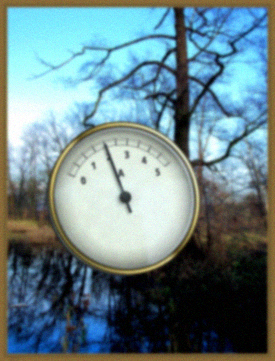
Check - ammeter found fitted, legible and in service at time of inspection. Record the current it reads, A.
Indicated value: 2 A
